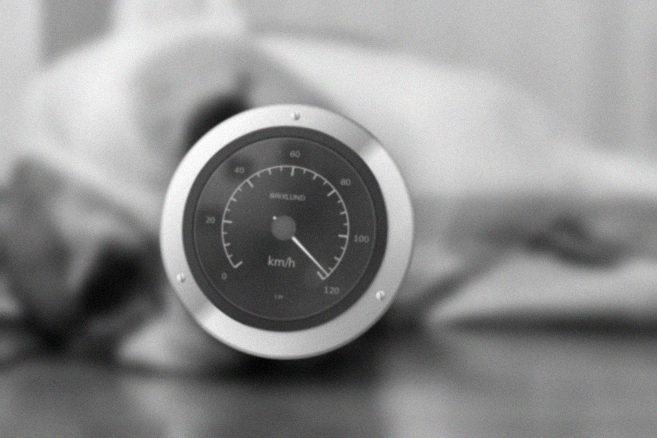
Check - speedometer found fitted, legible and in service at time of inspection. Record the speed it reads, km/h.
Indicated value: 117.5 km/h
